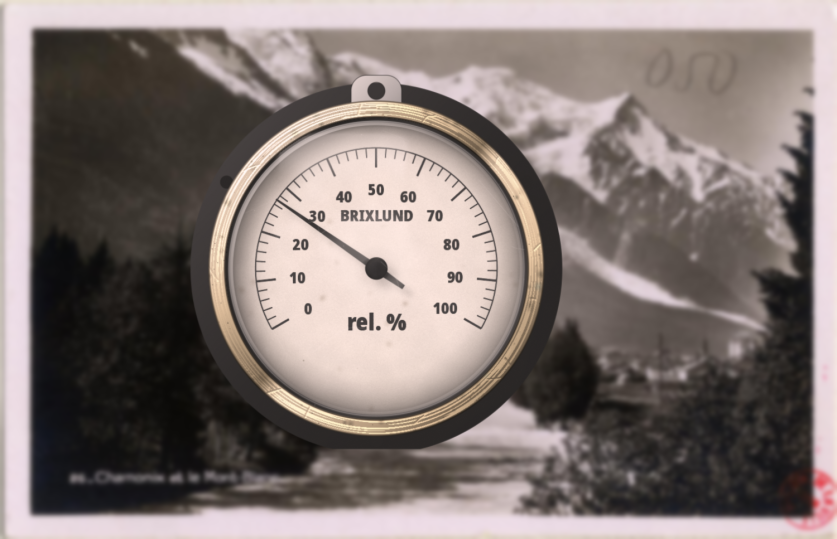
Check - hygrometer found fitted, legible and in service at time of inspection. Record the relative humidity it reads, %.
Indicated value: 27 %
